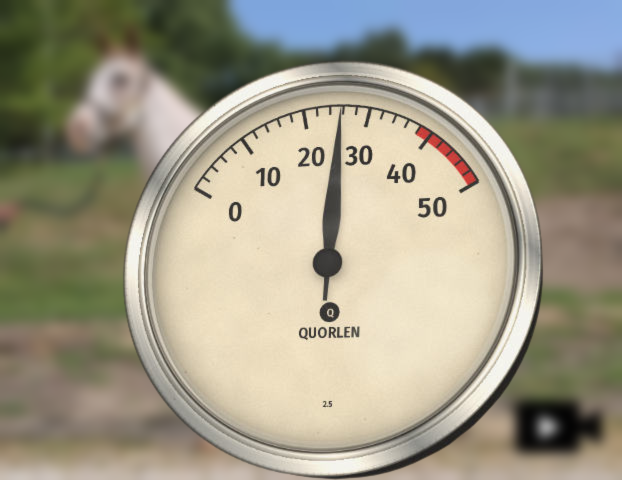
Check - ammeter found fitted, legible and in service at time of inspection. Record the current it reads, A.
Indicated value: 26 A
